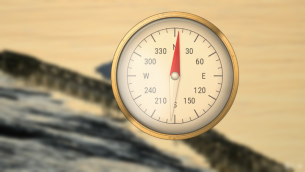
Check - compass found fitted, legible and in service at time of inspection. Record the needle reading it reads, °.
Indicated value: 5 °
